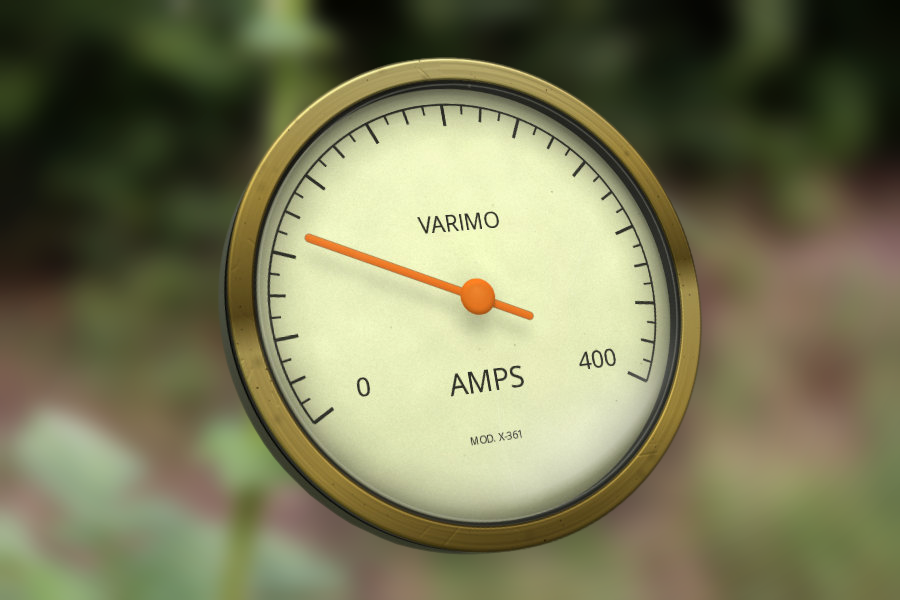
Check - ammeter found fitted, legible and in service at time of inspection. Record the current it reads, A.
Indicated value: 90 A
